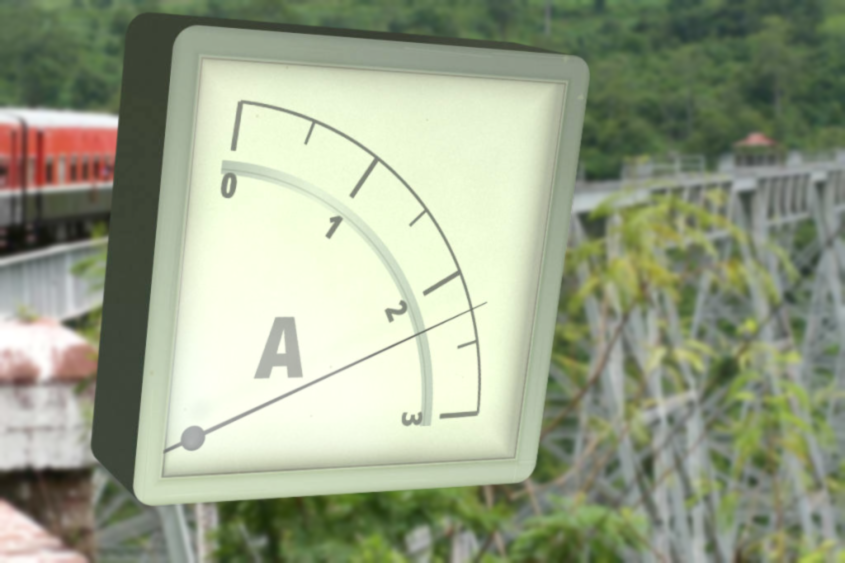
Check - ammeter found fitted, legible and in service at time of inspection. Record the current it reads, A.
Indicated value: 2.25 A
